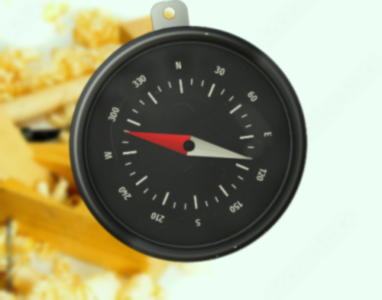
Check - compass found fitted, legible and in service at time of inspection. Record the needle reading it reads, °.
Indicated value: 290 °
